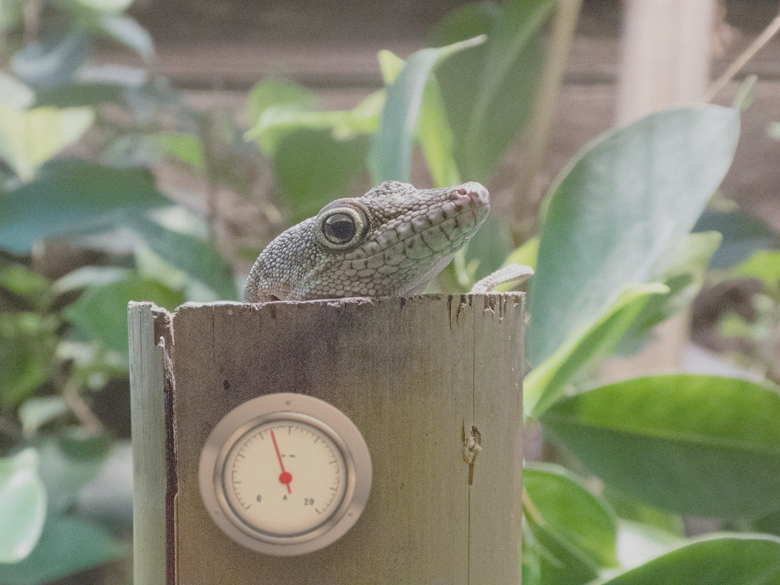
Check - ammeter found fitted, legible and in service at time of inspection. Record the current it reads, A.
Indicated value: 8.5 A
